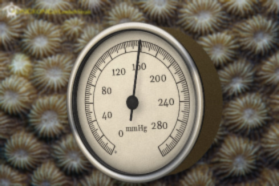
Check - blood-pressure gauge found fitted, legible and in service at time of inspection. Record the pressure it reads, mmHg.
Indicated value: 160 mmHg
